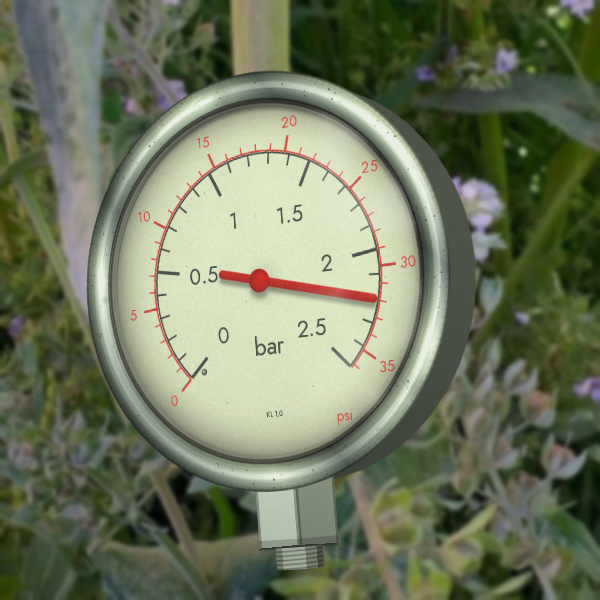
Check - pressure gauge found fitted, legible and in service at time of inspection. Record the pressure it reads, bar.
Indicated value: 2.2 bar
